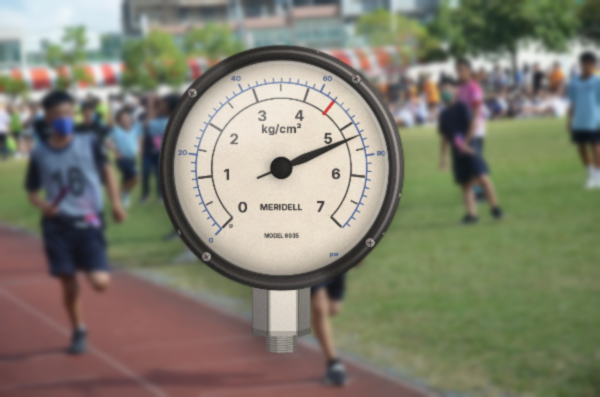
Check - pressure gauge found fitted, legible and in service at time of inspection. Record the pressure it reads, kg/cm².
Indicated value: 5.25 kg/cm²
